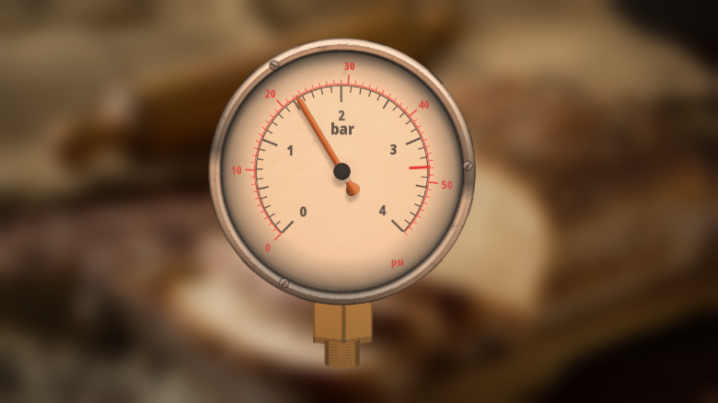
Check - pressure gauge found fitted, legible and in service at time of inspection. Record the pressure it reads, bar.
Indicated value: 1.55 bar
